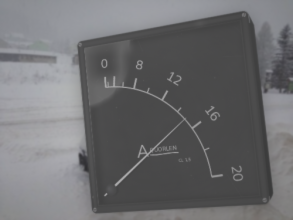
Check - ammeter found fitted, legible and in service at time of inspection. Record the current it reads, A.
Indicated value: 15 A
